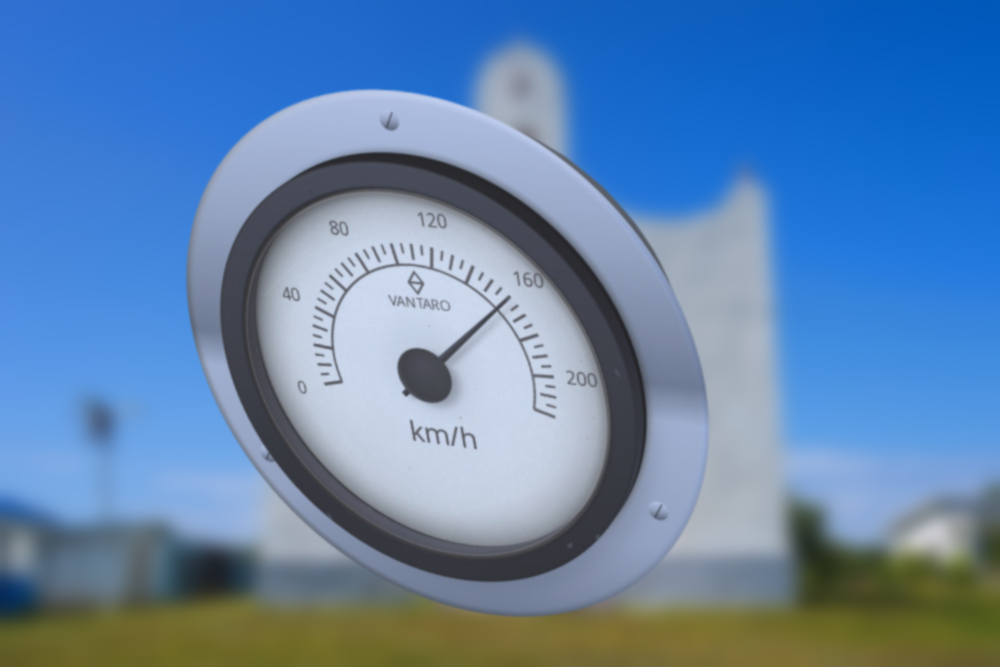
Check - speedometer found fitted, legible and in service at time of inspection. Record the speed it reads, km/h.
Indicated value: 160 km/h
